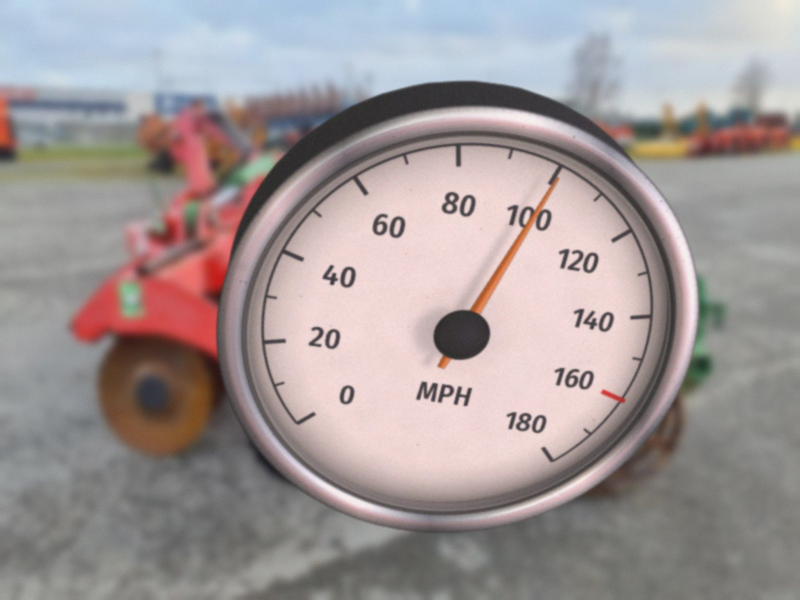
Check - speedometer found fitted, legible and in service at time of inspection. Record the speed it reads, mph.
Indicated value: 100 mph
